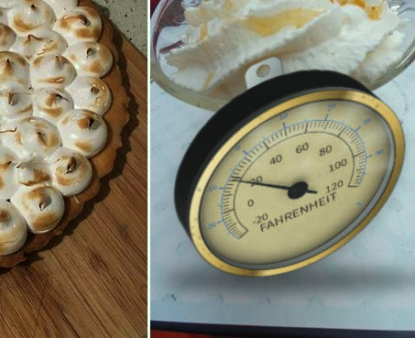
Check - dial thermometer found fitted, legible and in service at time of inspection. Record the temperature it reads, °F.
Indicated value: 20 °F
